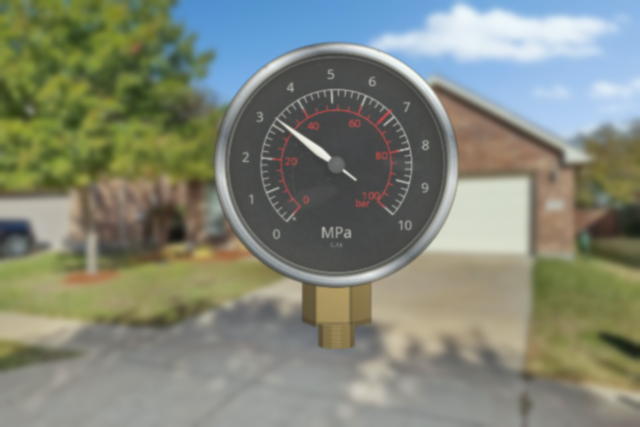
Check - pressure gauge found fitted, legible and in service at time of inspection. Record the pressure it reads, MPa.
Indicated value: 3.2 MPa
